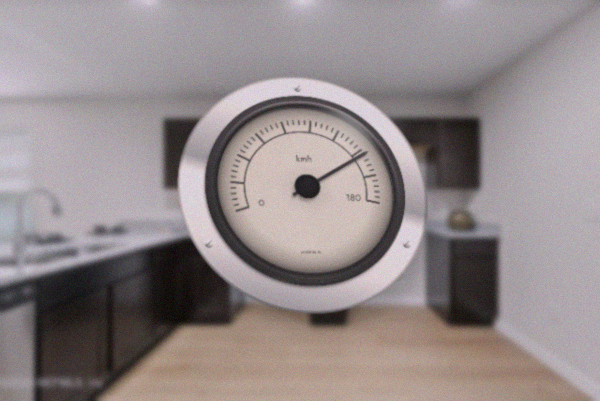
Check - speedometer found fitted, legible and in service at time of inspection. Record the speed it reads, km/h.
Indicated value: 144 km/h
